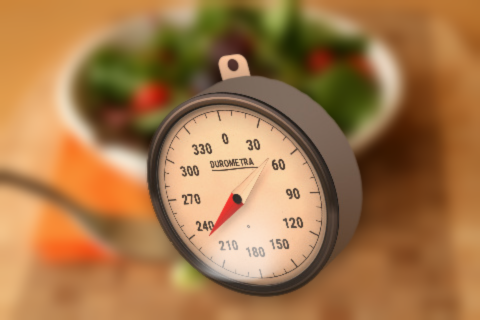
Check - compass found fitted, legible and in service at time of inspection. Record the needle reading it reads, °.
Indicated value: 230 °
